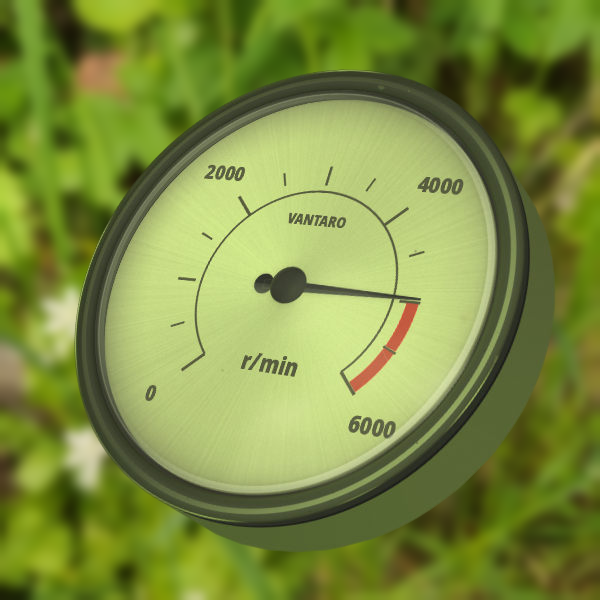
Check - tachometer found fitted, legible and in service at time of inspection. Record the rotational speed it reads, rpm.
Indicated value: 5000 rpm
